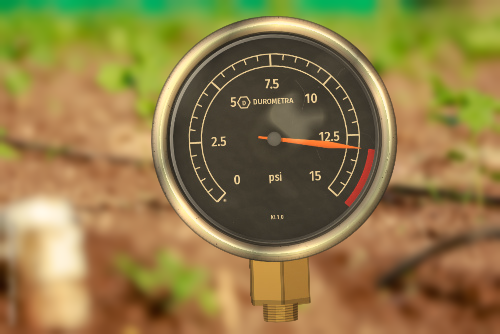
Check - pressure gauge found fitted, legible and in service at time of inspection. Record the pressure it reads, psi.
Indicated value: 13 psi
